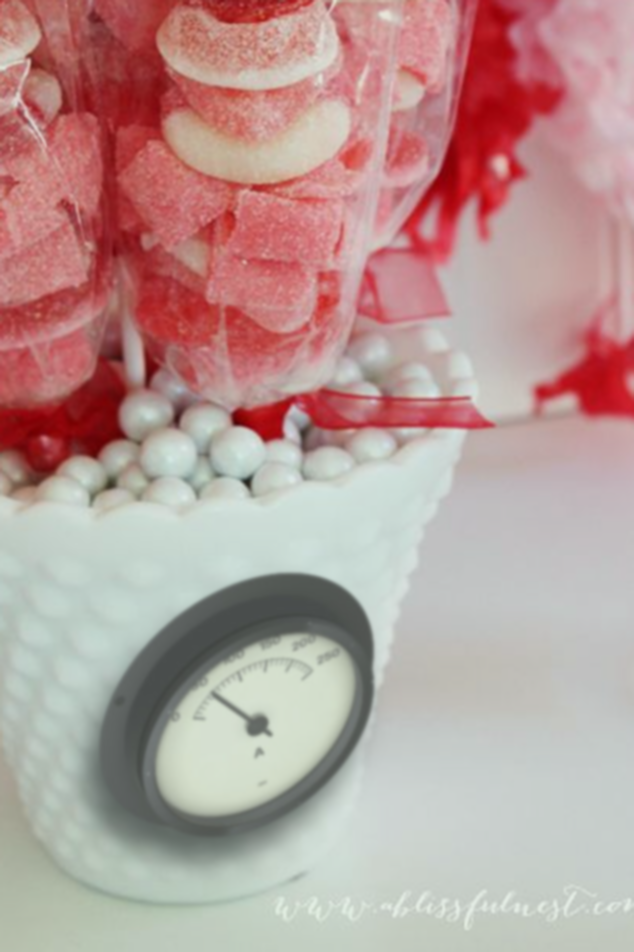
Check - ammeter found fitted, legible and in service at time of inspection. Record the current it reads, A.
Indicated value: 50 A
